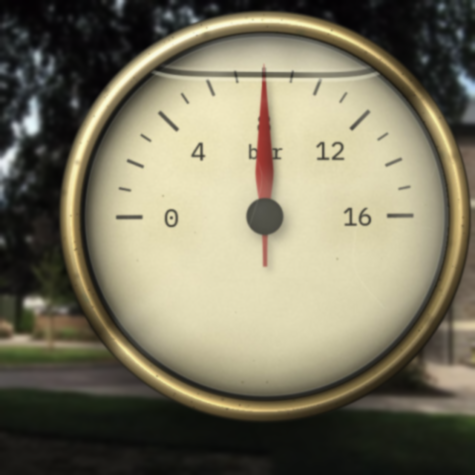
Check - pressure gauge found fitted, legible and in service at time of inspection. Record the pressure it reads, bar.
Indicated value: 8 bar
